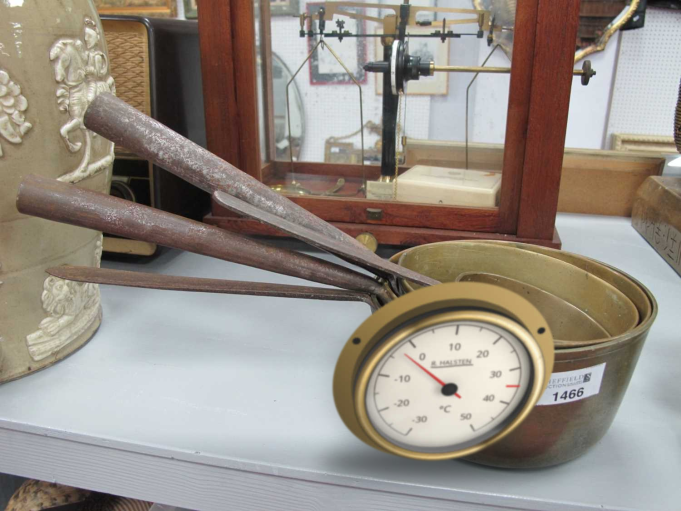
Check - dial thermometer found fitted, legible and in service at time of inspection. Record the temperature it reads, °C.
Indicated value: -2.5 °C
